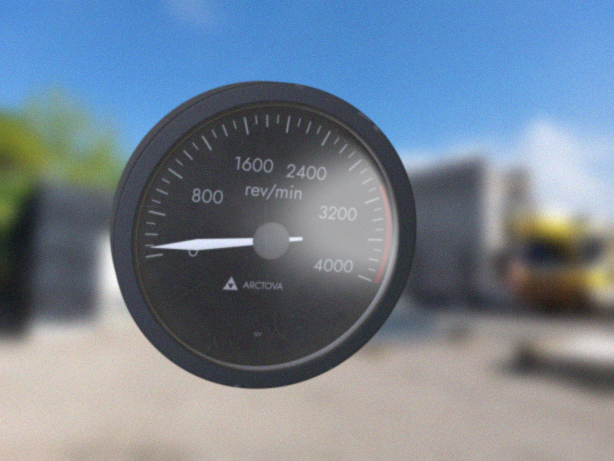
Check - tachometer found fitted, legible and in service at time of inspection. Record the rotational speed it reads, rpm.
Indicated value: 100 rpm
